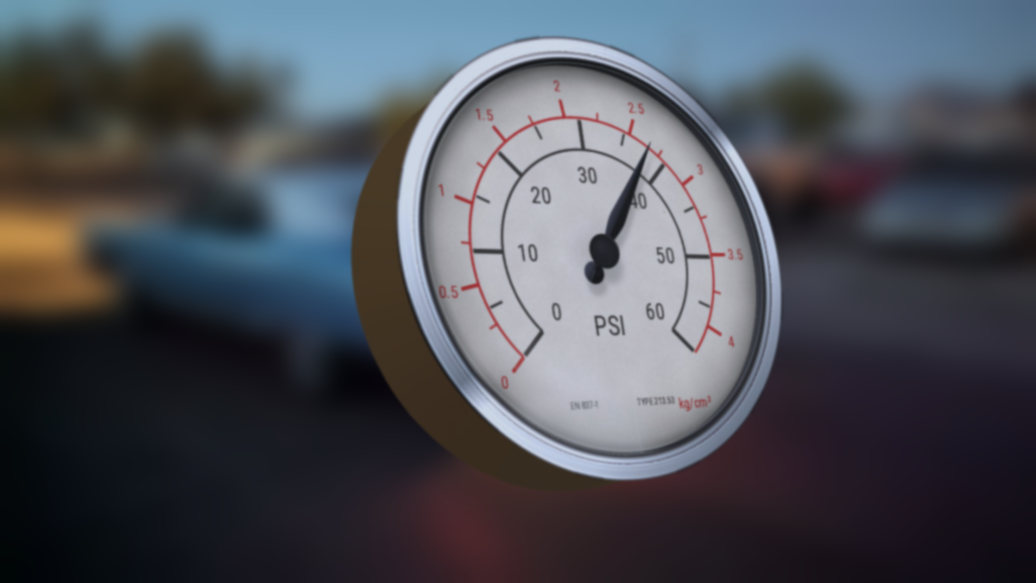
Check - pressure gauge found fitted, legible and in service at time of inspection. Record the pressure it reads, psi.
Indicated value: 37.5 psi
